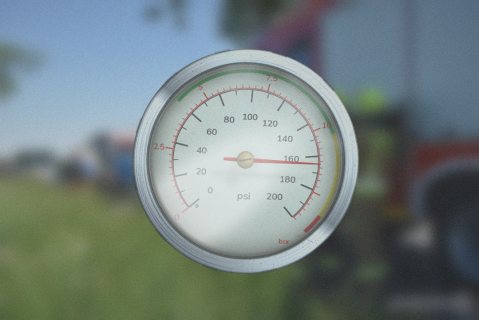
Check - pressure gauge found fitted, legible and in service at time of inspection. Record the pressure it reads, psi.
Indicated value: 165 psi
